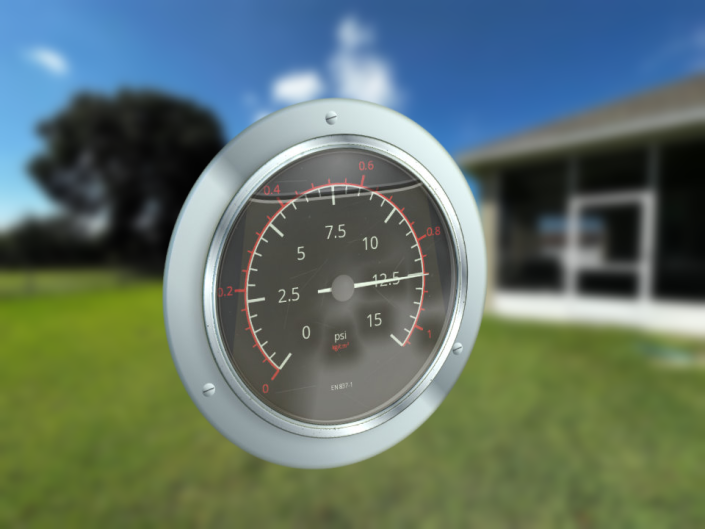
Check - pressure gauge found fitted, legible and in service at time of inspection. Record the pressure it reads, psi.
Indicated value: 12.5 psi
